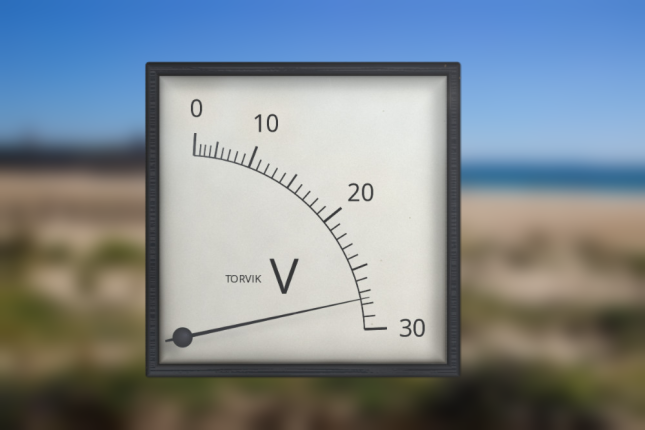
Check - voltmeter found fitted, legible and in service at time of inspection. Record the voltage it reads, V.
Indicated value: 27.5 V
